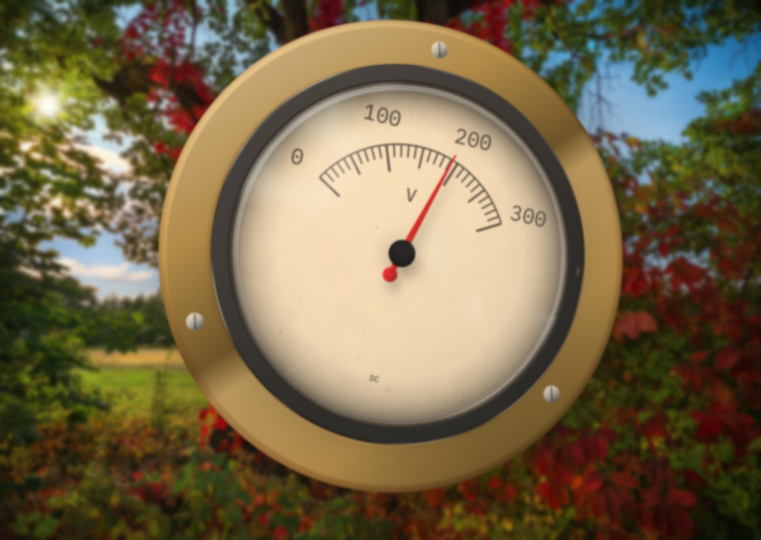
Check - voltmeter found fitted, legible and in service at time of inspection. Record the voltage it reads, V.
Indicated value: 190 V
